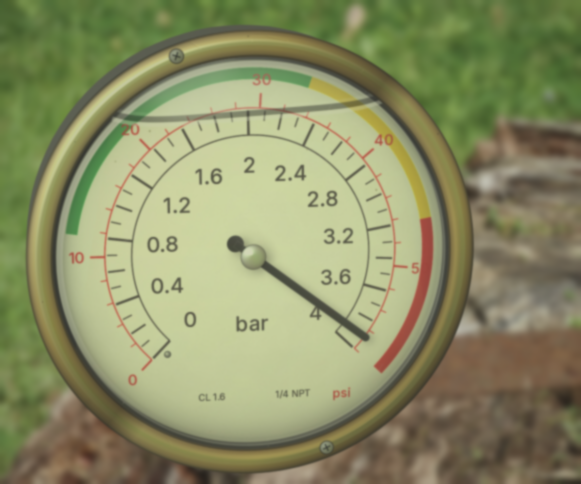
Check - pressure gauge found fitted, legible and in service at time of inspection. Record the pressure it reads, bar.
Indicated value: 3.9 bar
